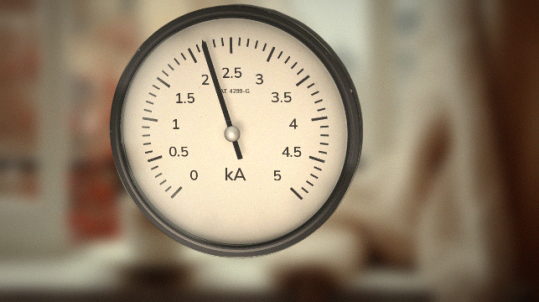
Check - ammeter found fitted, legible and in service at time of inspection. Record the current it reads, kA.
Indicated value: 2.2 kA
